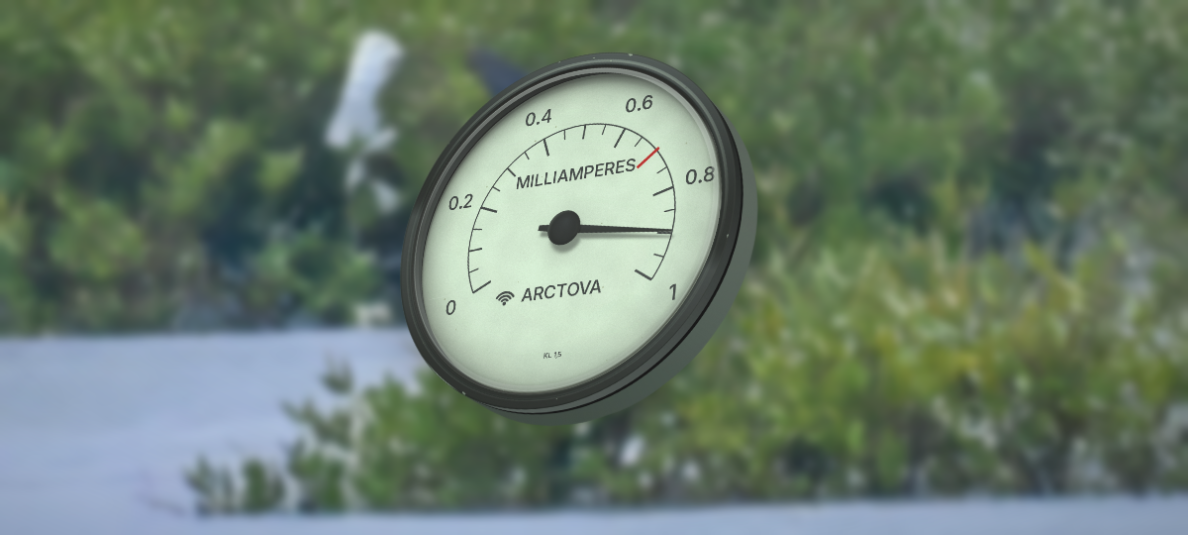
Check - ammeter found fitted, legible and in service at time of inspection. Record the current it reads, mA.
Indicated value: 0.9 mA
